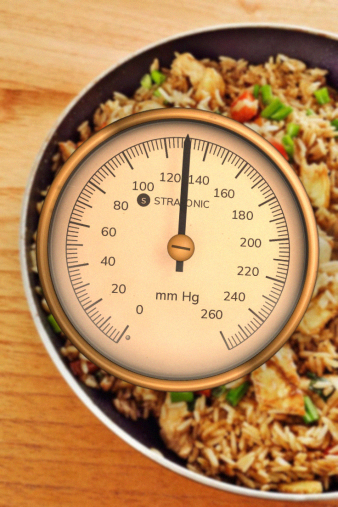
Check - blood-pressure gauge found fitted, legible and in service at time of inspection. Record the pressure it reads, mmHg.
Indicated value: 130 mmHg
